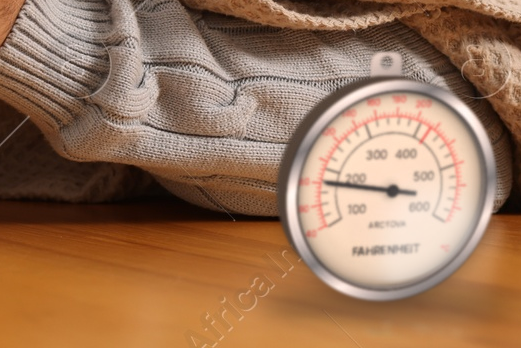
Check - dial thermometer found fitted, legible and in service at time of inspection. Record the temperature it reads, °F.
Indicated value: 180 °F
